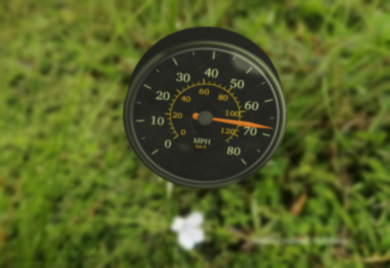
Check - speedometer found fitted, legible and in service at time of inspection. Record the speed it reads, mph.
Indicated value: 67.5 mph
